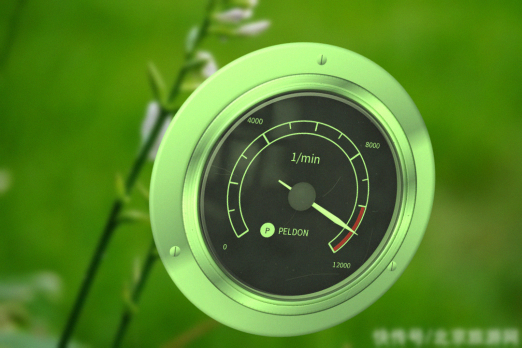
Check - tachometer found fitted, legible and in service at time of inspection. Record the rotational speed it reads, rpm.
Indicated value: 11000 rpm
